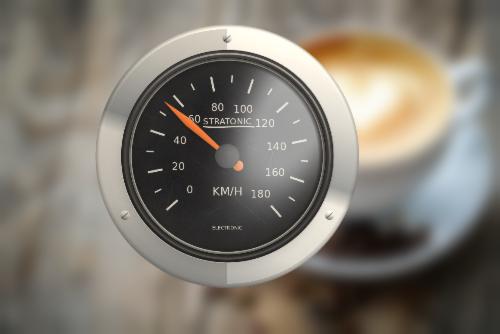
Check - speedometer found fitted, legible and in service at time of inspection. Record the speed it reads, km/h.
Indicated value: 55 km/h
